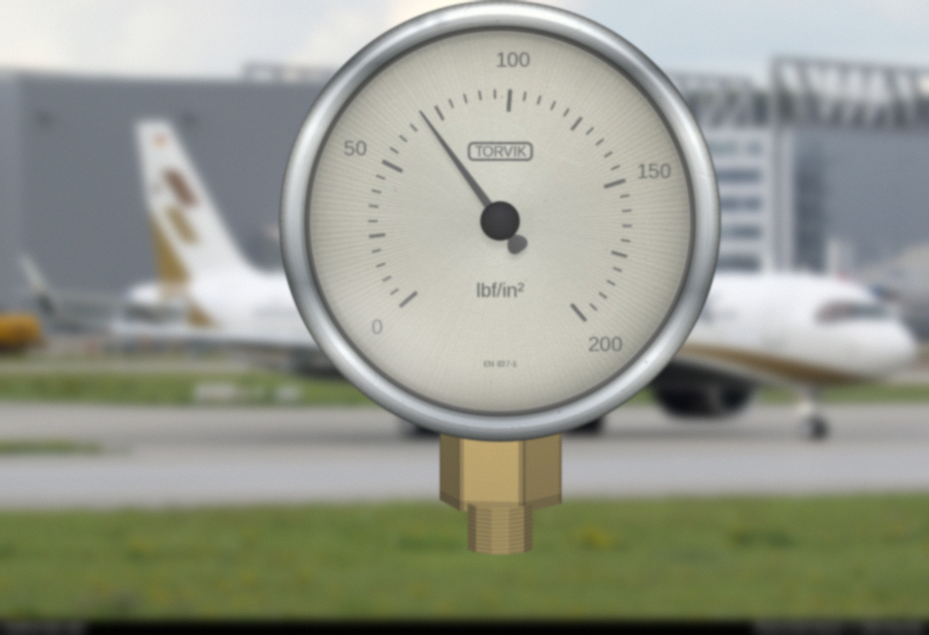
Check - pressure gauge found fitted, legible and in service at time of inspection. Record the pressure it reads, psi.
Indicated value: 70 psi
